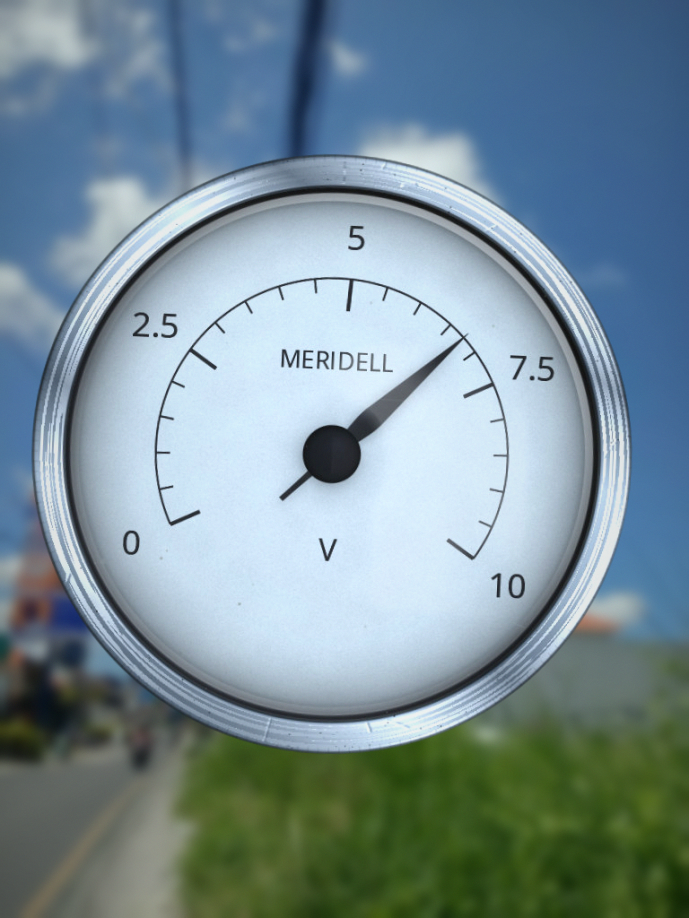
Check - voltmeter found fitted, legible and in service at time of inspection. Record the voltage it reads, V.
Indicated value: 6.75 V
